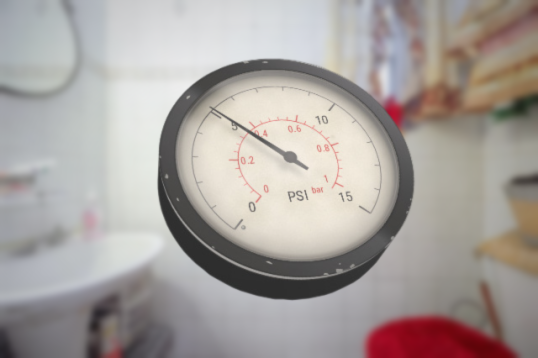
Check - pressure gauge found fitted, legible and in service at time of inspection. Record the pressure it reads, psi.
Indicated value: 5 psi
